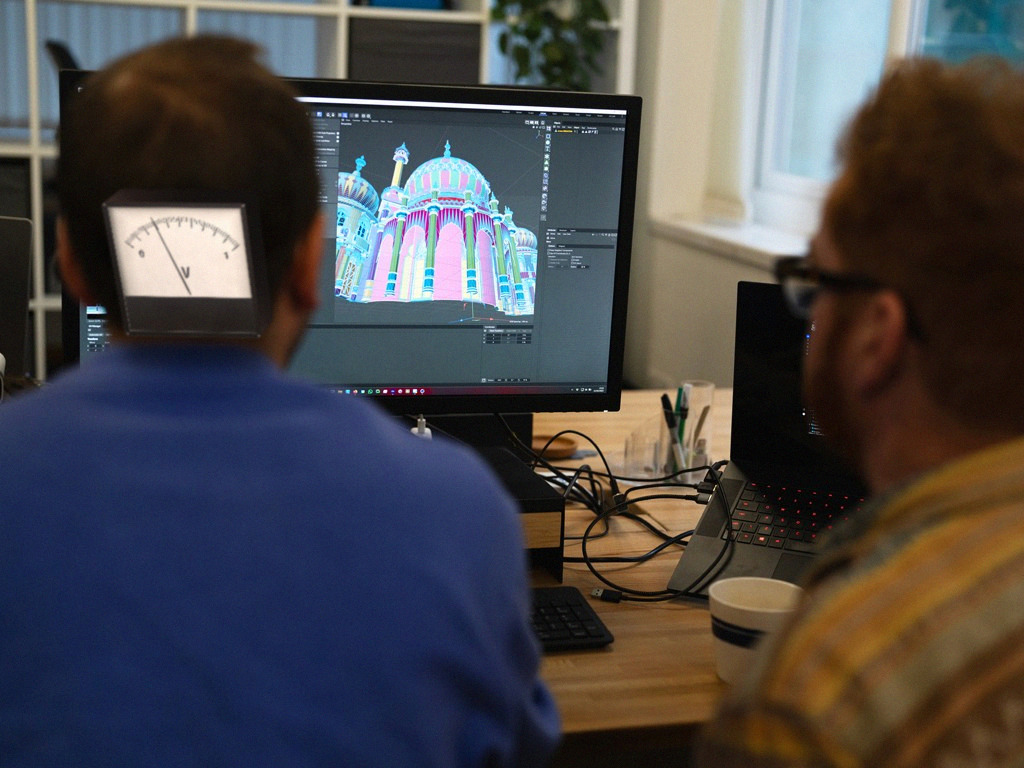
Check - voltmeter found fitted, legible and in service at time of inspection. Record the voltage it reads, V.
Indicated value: 0.3 V
